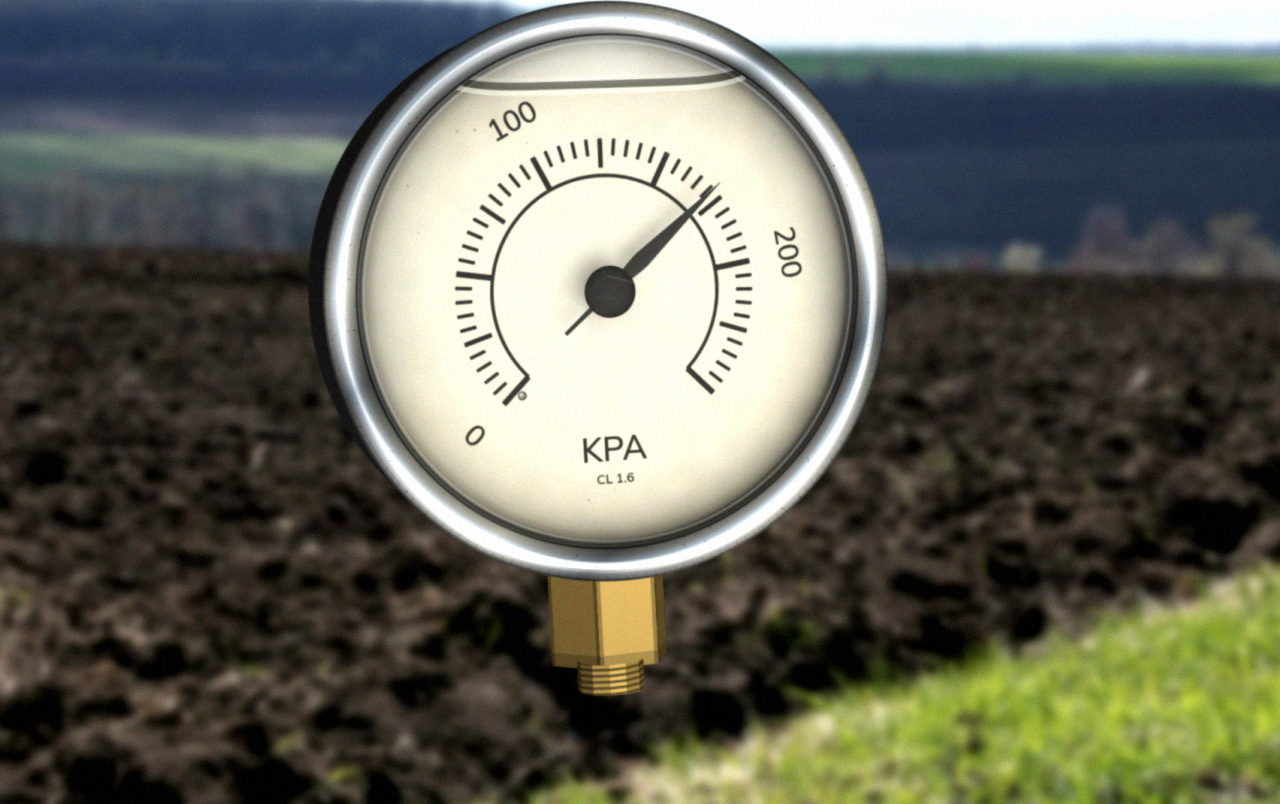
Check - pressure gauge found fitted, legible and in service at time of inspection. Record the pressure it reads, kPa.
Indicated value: 170 kPa
